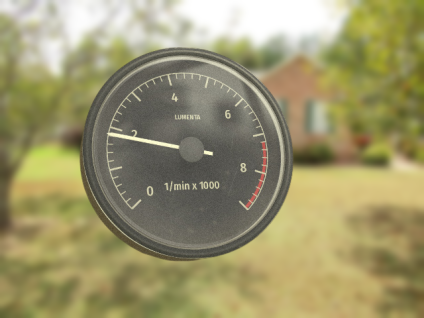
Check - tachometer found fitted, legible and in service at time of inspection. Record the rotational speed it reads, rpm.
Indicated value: 1800 rpm
